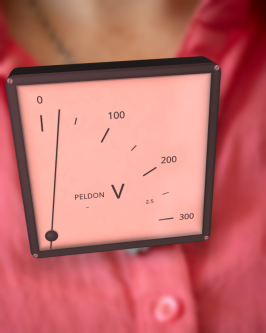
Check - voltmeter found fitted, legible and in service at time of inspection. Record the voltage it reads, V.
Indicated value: 25 V
